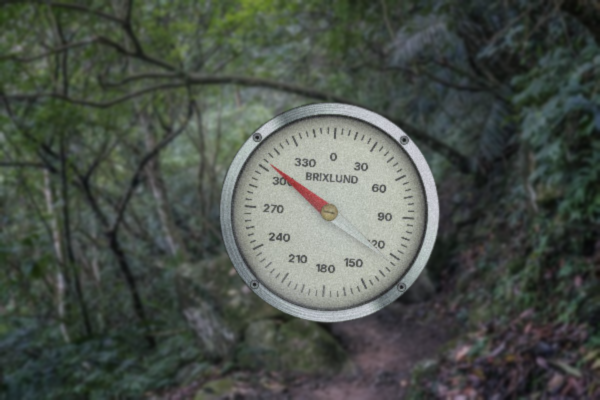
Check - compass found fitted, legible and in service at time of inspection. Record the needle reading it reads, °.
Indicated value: 305 °
